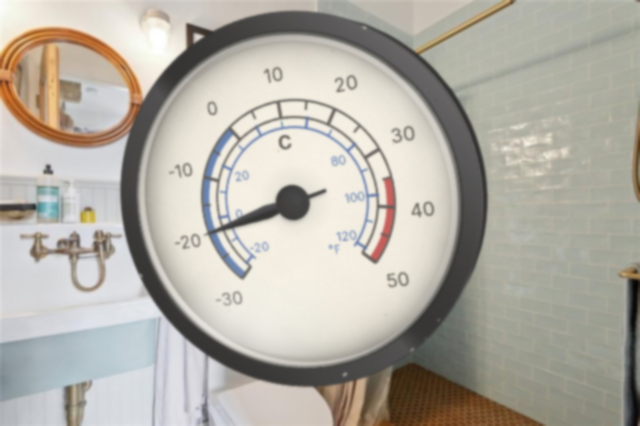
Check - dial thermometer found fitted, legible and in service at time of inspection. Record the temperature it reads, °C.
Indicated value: -20 °C
